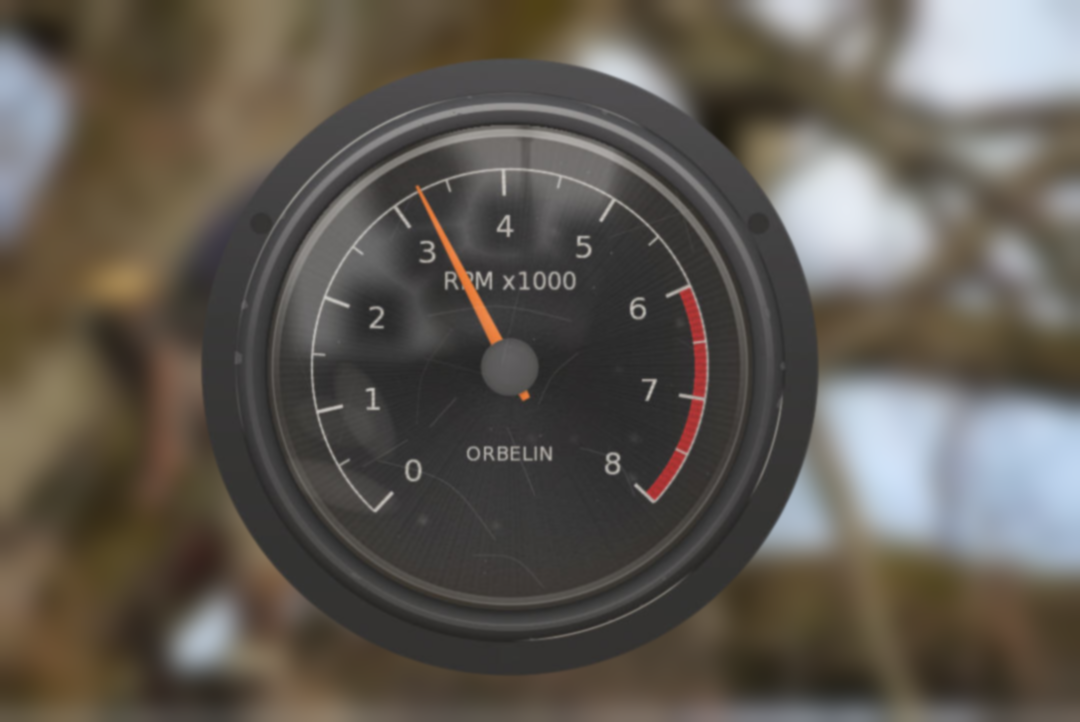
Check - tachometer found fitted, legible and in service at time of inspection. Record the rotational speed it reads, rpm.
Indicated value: 3250 rpm
